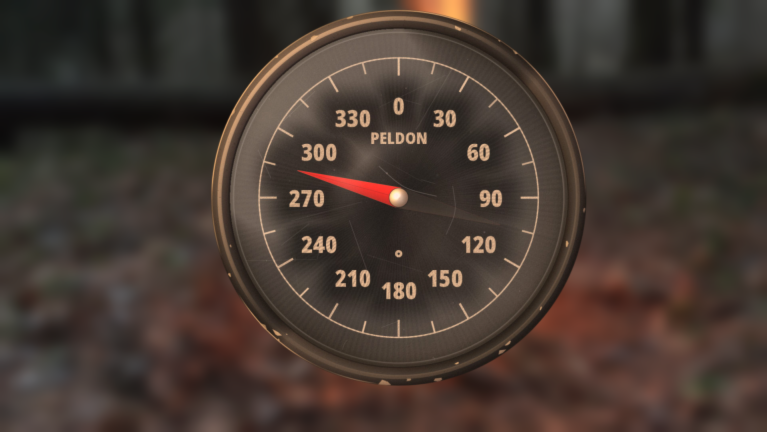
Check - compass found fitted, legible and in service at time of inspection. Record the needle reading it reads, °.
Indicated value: 285 °
